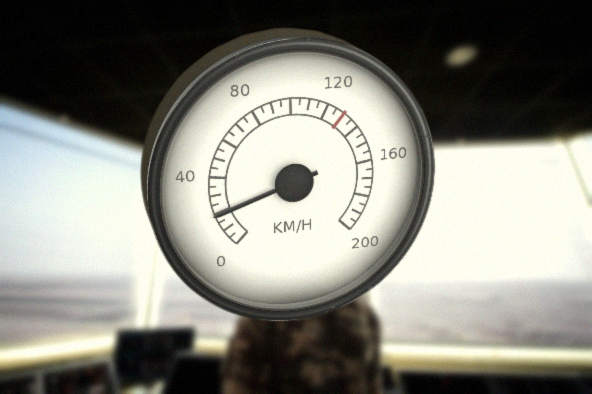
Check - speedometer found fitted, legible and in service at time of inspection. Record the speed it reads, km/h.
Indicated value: 20 km/h
